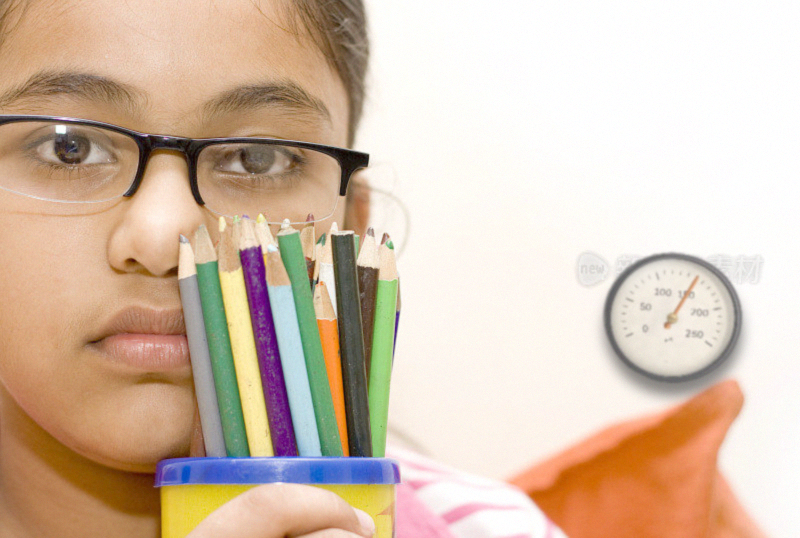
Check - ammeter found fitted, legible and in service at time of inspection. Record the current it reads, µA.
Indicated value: 150 µA
